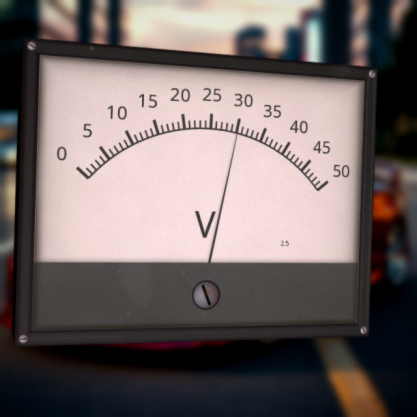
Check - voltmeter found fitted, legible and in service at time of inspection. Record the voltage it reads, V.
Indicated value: 30 V
